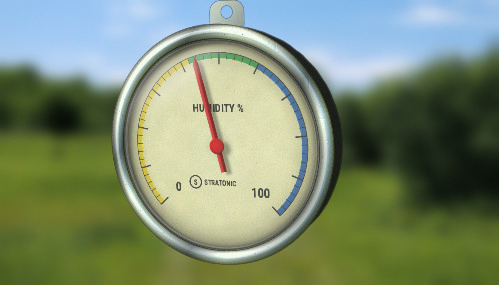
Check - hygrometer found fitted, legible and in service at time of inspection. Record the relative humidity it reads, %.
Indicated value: 44 %
